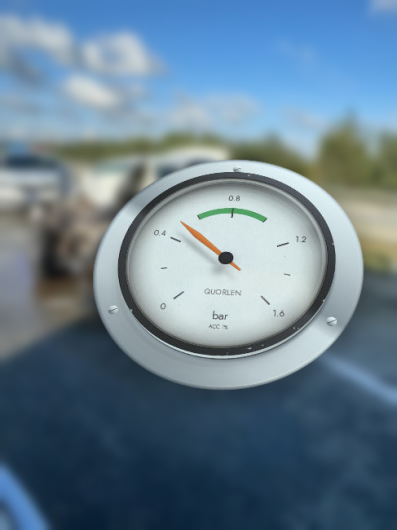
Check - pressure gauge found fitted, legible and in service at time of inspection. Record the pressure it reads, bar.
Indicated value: 0.5 bar
